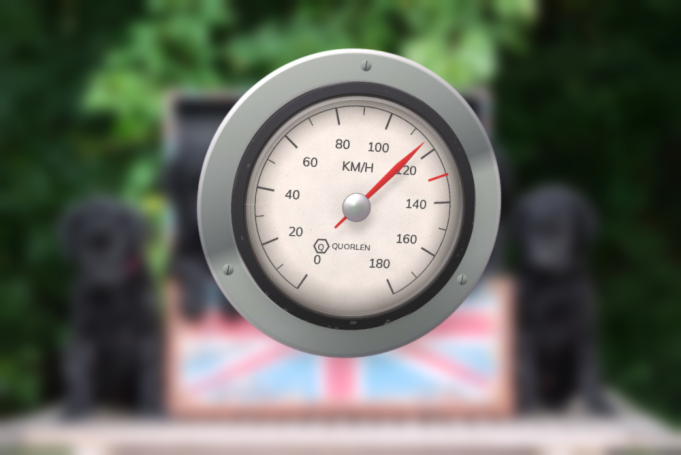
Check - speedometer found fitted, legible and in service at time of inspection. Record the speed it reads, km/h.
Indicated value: 115 km/h
